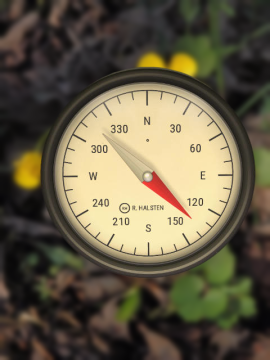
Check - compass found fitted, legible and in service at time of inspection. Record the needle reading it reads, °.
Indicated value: 135 °
